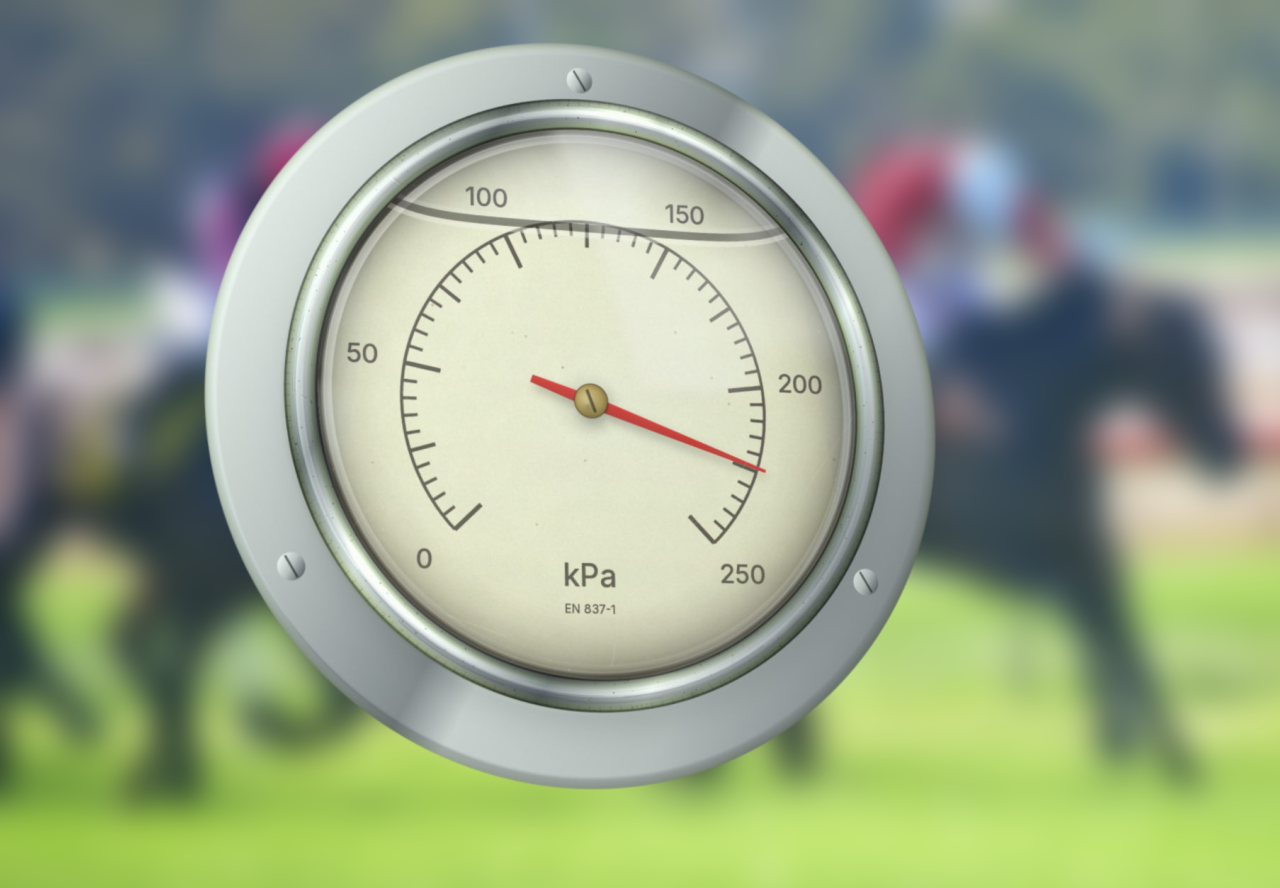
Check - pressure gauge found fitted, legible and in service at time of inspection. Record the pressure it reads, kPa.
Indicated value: 225 kPa
